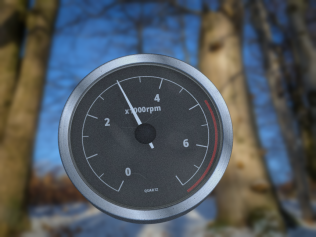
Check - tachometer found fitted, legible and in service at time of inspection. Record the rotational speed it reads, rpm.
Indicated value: 3000 rpm
